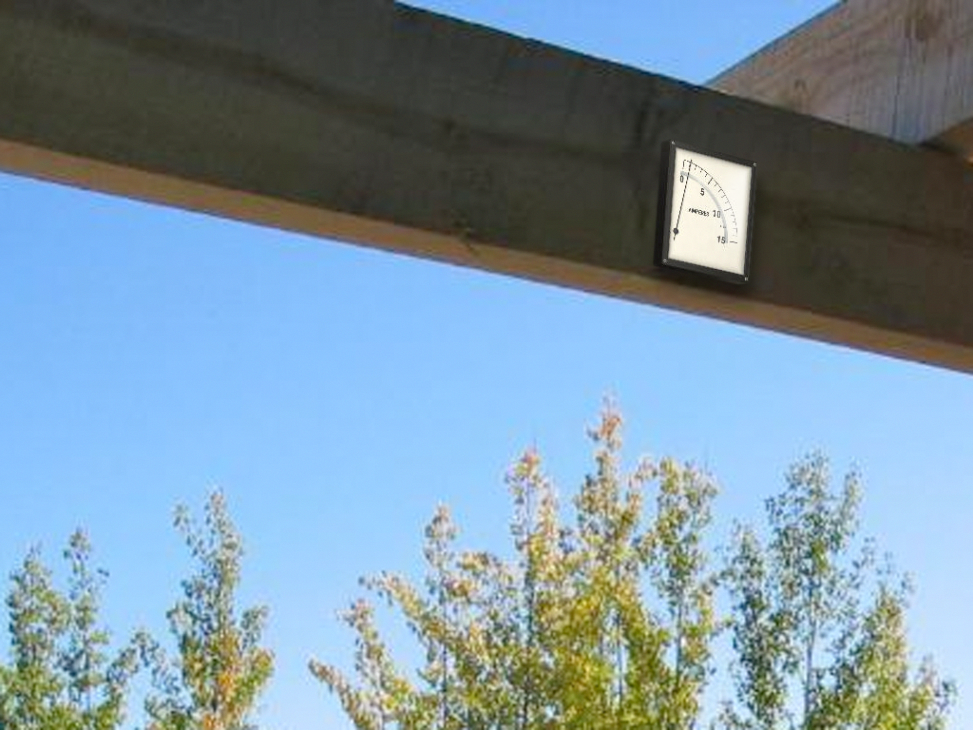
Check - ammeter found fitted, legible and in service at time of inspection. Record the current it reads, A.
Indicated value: 1 A
